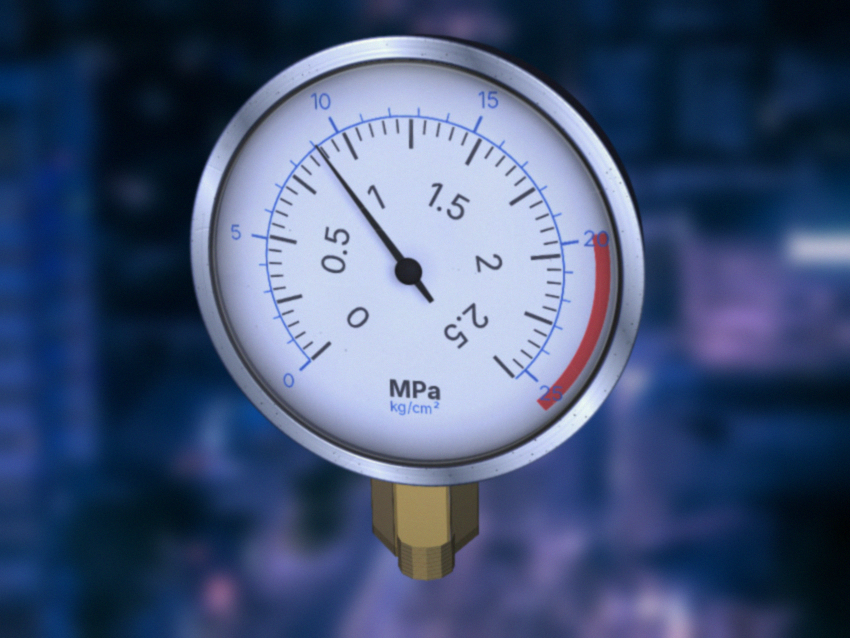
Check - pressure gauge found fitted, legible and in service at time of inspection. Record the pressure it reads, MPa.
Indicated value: 0.9 MPa
